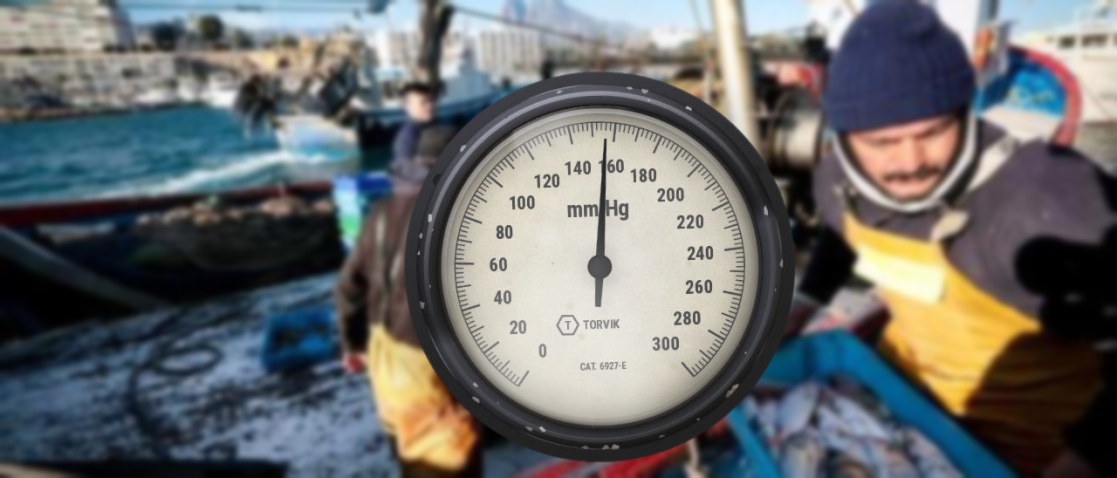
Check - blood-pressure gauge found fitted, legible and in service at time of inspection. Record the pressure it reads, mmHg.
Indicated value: 156 mmHg
